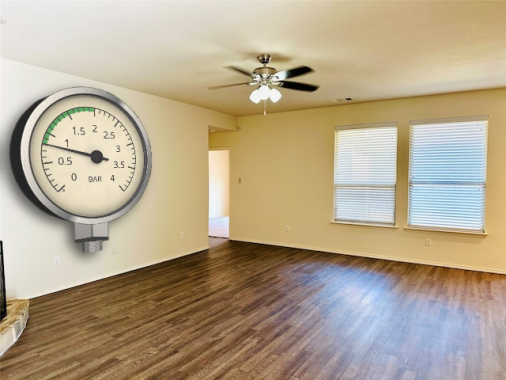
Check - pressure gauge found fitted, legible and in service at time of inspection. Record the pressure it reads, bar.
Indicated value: 0.8 bar
